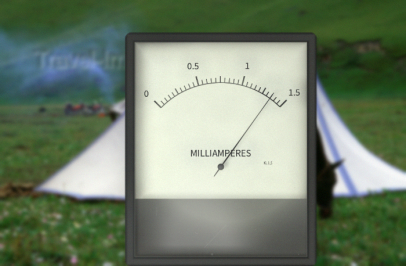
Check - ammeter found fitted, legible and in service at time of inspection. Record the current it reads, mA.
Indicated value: 1.35 mA
